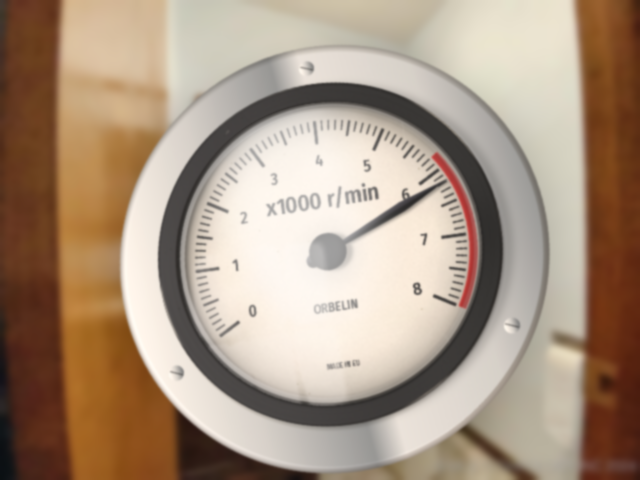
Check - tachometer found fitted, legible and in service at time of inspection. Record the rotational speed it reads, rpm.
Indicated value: 6200 rpm
